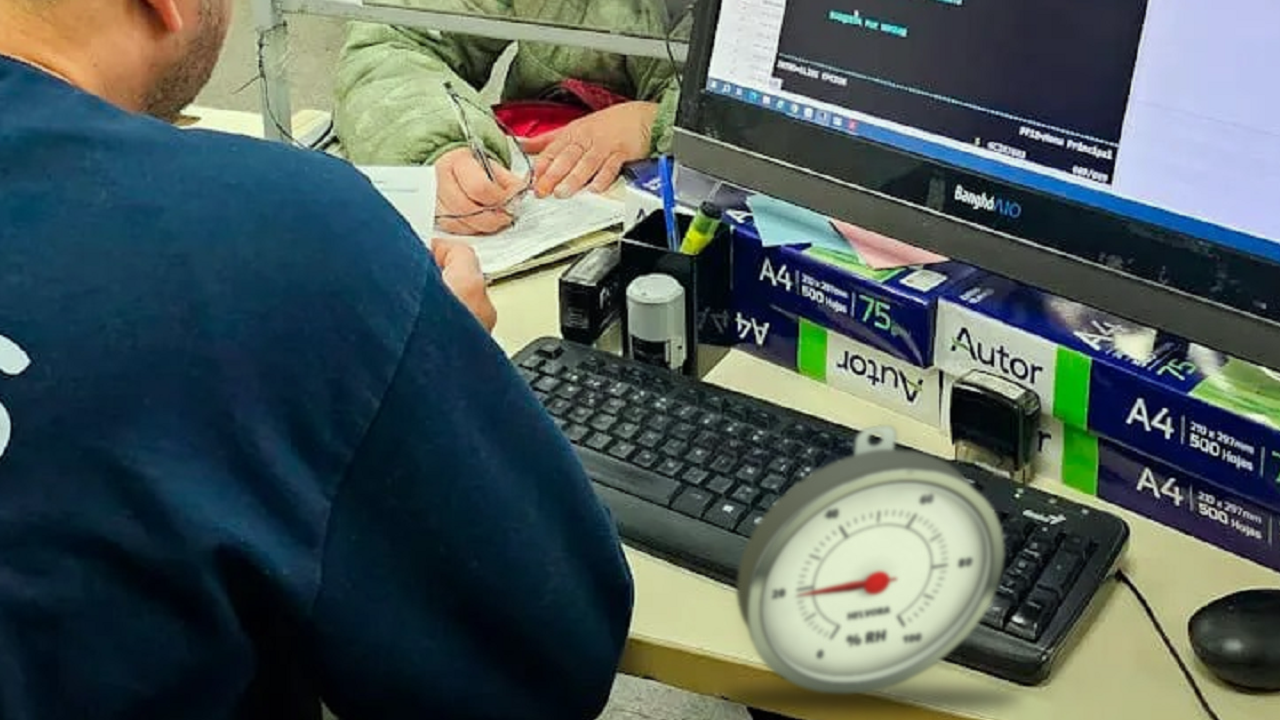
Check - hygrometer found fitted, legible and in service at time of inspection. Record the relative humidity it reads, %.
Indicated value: 20 %
